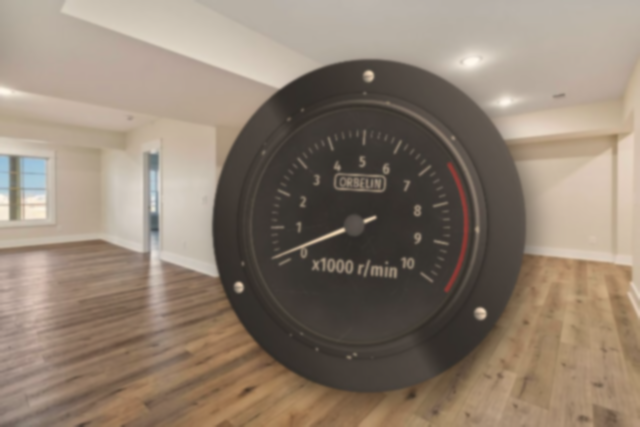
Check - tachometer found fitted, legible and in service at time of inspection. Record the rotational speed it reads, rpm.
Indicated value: 200 rpm
